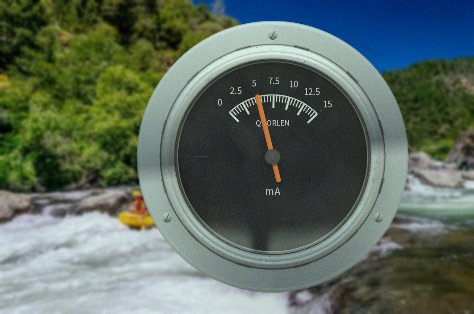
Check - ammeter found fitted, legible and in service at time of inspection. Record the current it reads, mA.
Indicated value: 5 mA
